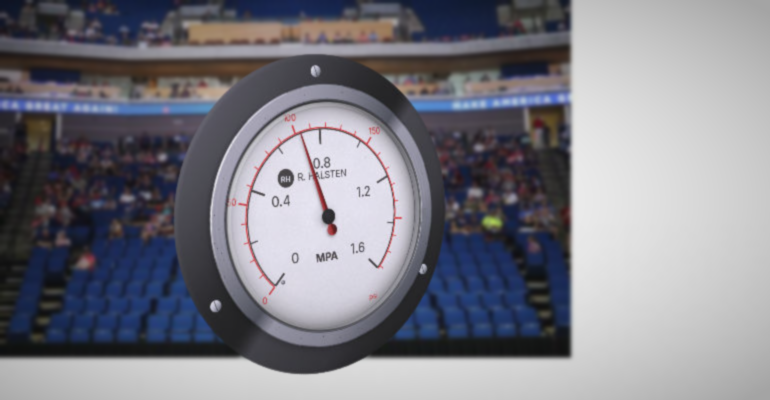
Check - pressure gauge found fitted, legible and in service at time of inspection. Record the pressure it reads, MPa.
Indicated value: 0.7 MPa
